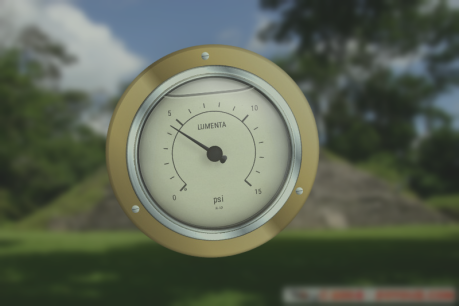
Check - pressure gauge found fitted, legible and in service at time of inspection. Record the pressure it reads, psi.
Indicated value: 4.5 psi
